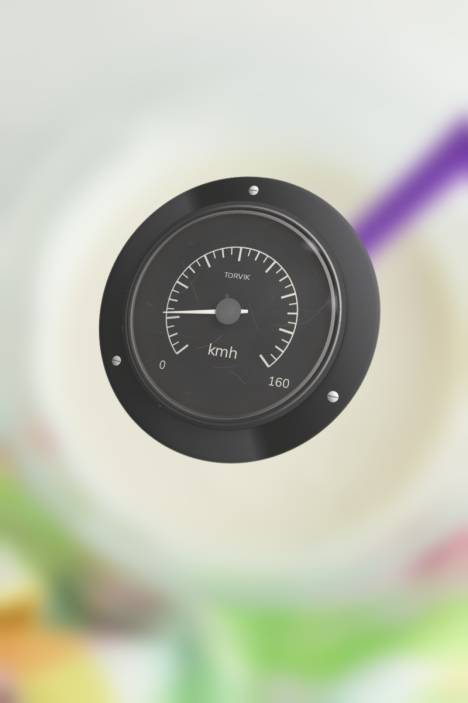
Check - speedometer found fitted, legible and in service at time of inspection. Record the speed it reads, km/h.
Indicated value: 22.5 km/h
